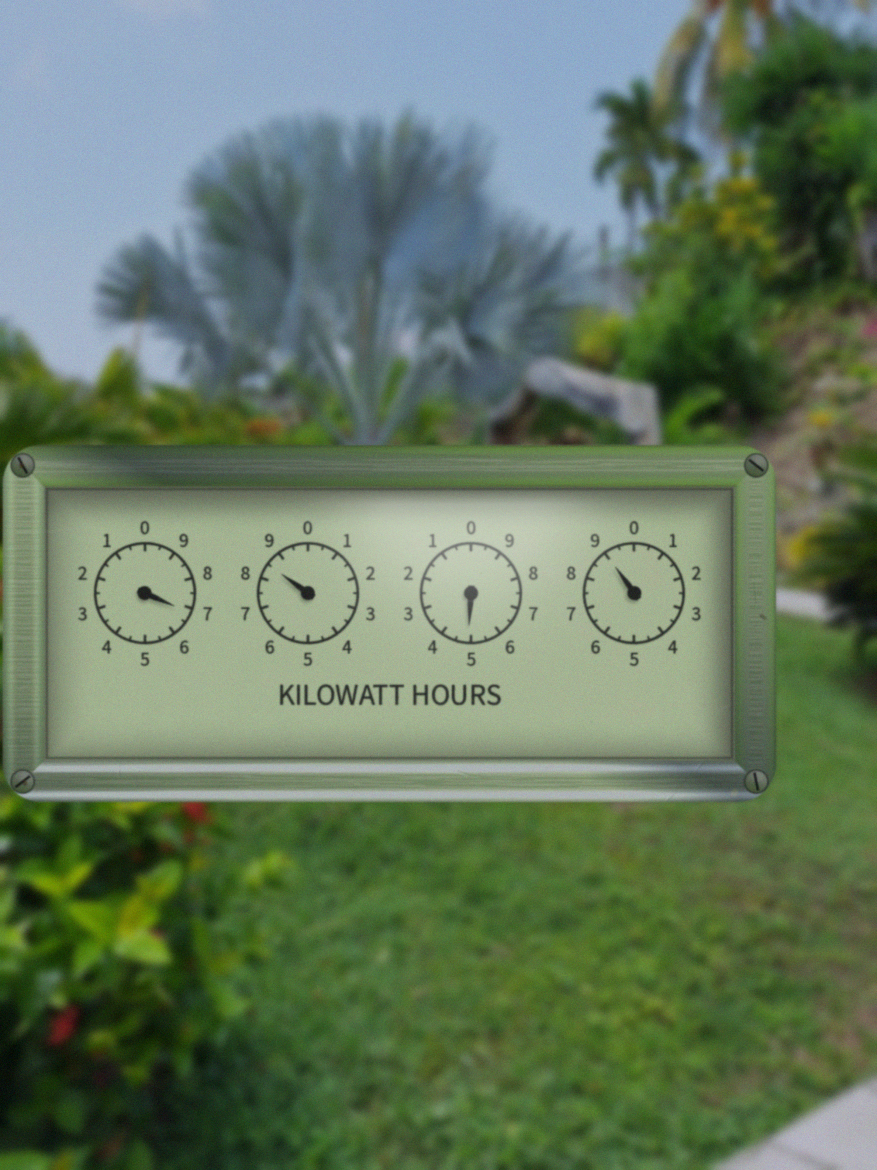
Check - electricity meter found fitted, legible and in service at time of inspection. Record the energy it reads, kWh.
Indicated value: 6849 kWh
